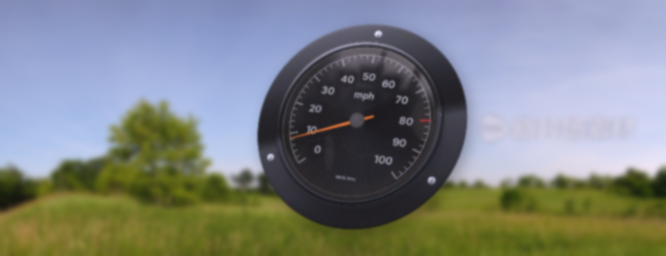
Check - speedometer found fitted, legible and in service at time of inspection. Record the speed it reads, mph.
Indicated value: 8 mph
